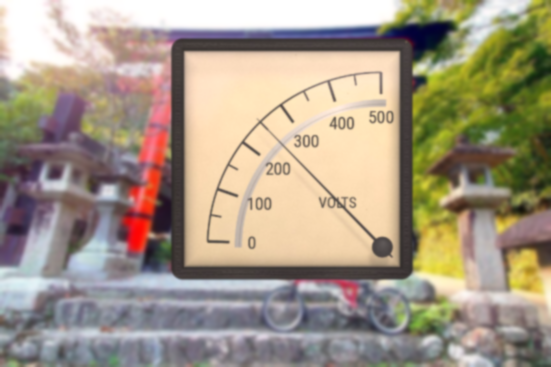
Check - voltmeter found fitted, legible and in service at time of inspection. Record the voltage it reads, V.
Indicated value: 250 V
